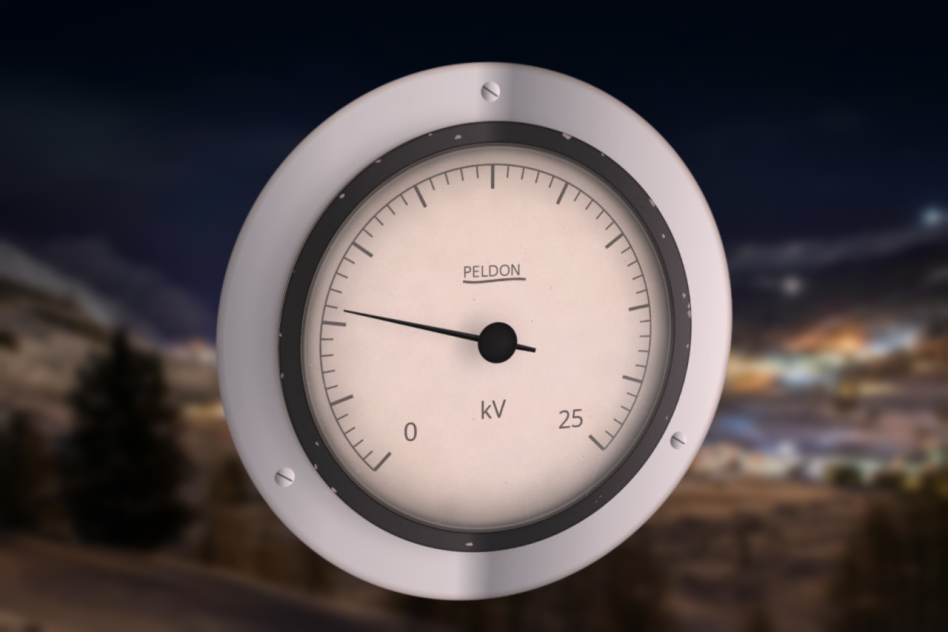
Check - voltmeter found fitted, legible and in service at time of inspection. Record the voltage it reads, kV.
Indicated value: 5.5 kV
